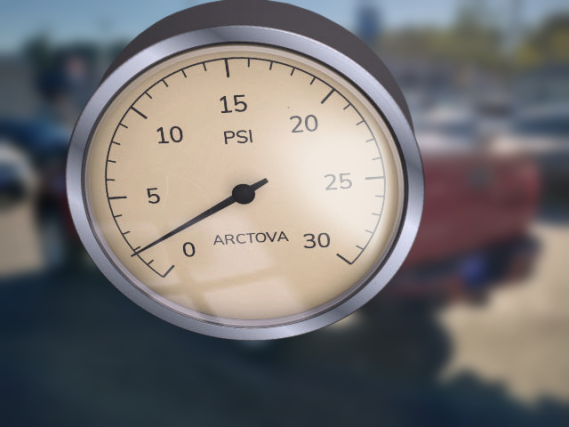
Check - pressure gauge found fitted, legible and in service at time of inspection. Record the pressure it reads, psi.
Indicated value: 2 psi
